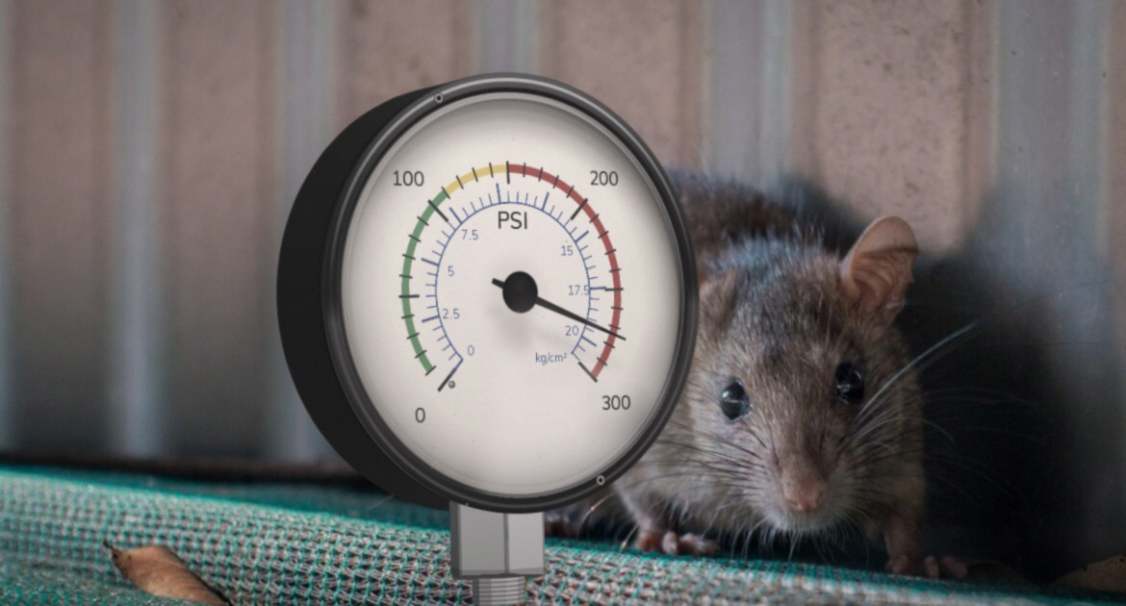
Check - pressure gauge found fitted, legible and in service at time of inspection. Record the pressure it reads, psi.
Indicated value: 275 psi
